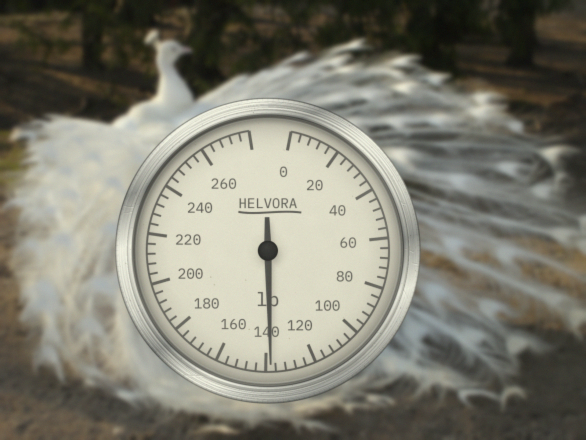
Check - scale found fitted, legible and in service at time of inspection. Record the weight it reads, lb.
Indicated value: 138 lb
